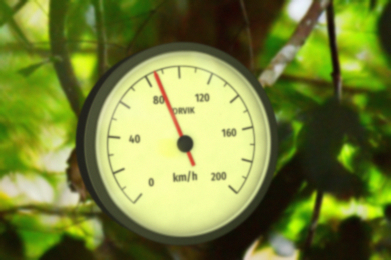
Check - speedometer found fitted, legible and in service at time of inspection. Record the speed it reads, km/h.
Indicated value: 85 km/h
